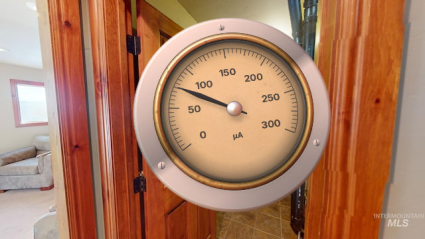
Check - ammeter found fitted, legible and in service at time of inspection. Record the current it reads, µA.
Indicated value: 75 µA
